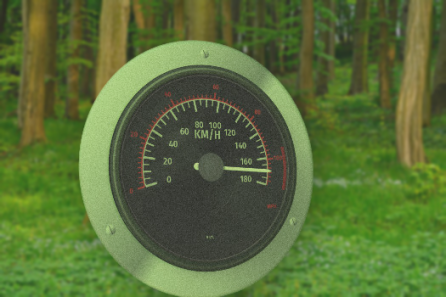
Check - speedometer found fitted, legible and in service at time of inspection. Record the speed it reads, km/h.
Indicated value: 170 km/h
